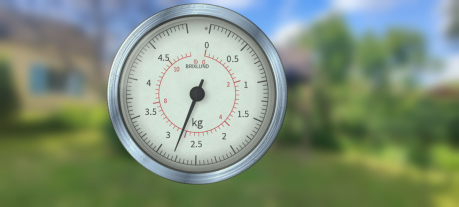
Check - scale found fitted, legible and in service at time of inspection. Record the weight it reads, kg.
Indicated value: 2.8 kg
